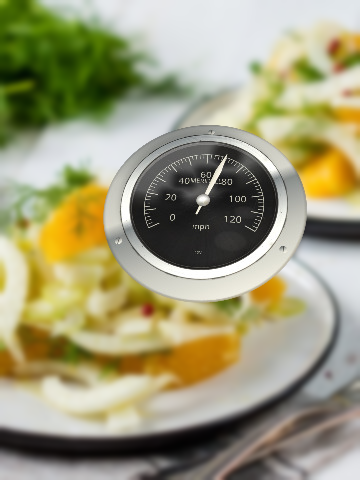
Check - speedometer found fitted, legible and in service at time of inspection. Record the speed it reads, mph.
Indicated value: 70 mph
